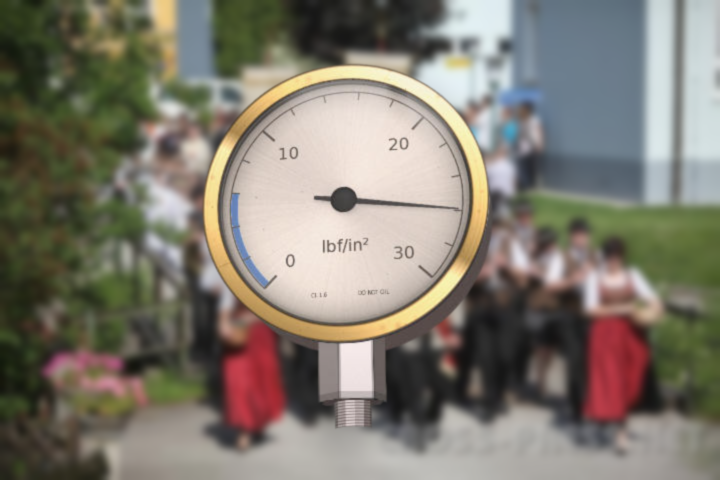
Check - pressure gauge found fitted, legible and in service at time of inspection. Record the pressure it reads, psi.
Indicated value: 26 psi
